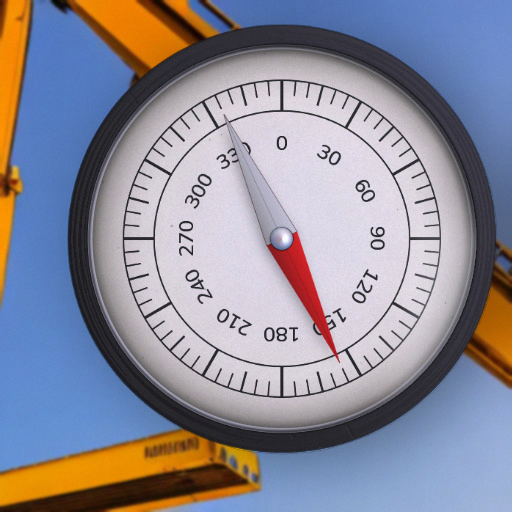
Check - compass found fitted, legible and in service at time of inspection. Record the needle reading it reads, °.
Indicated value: 155 °
